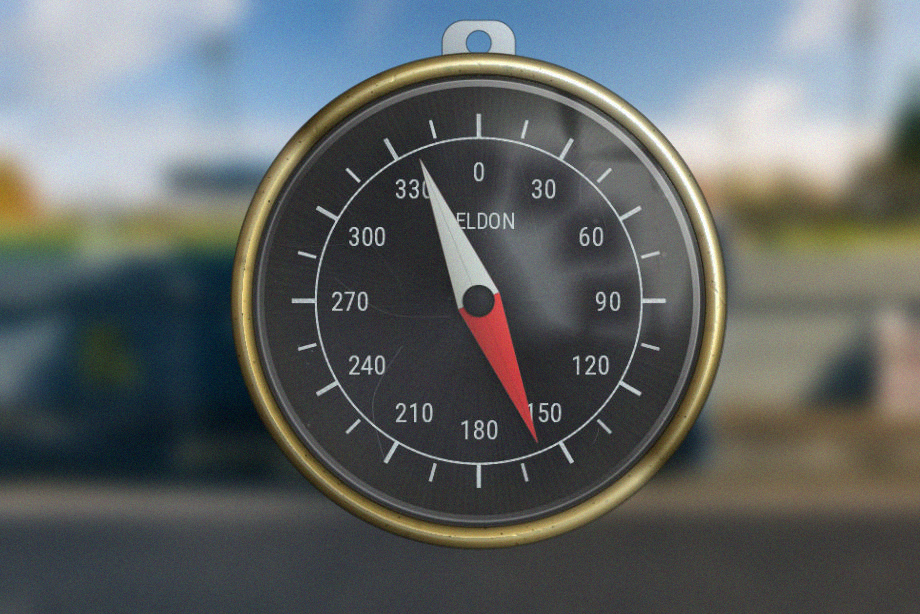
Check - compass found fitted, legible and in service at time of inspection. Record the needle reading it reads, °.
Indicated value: 157.5 °
